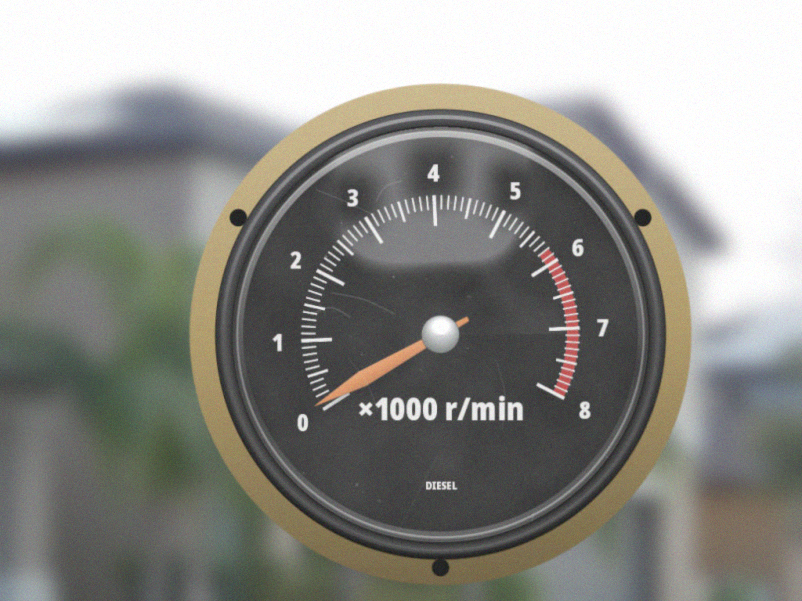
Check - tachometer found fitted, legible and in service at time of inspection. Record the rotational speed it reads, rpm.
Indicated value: 100 rpm
